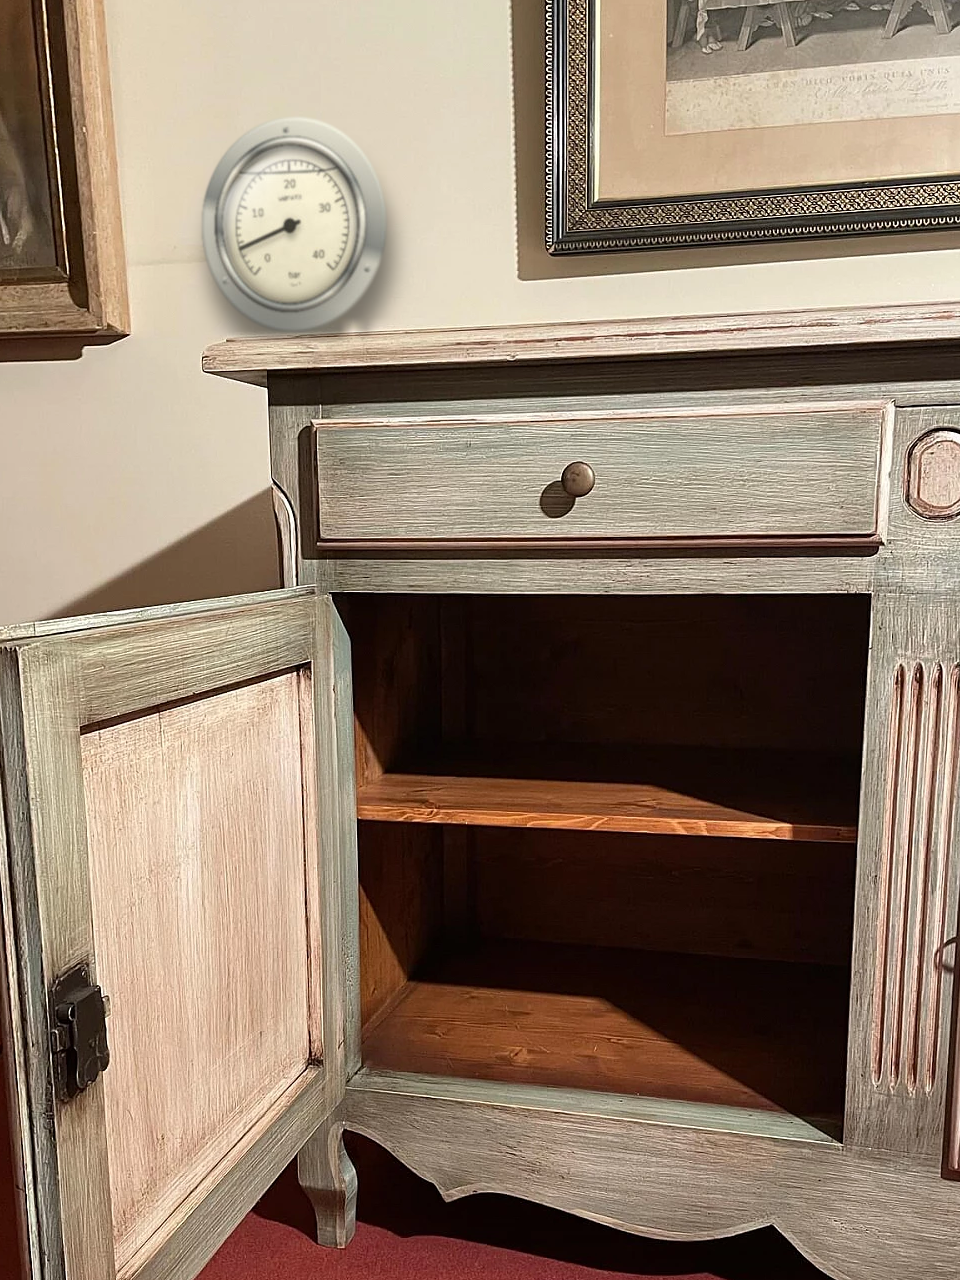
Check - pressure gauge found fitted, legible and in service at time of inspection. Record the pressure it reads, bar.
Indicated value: 4 bar
